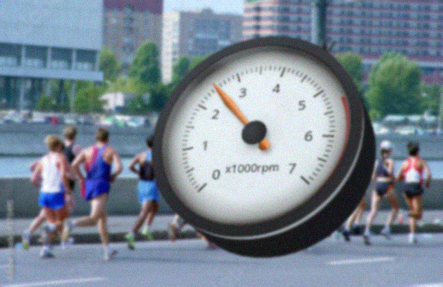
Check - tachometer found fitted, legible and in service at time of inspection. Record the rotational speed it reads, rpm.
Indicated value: 2500 rpm
